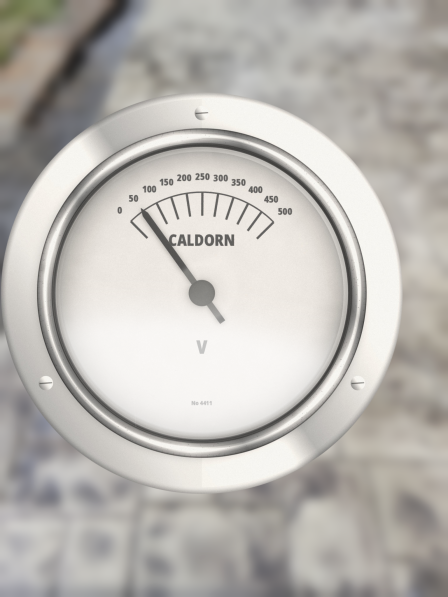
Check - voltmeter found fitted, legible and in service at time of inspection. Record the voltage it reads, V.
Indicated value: 50 V
